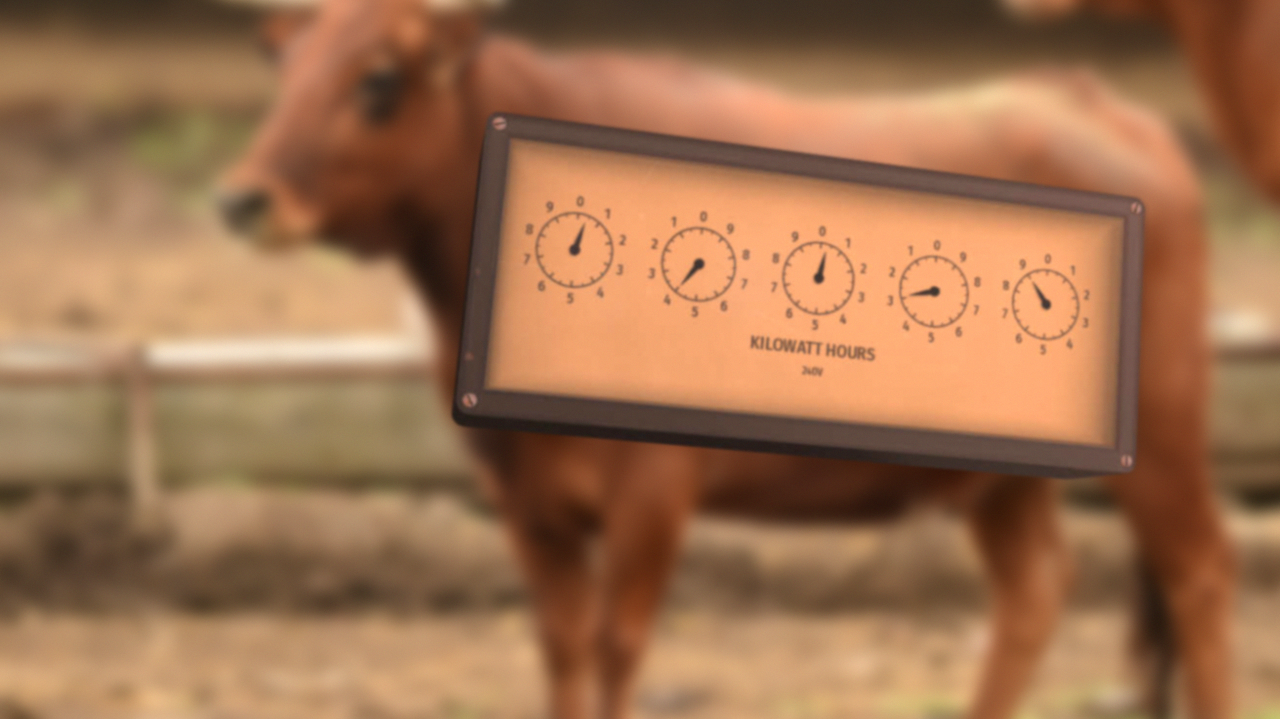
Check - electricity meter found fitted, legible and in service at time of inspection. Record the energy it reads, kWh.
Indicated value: 4029 kWh
